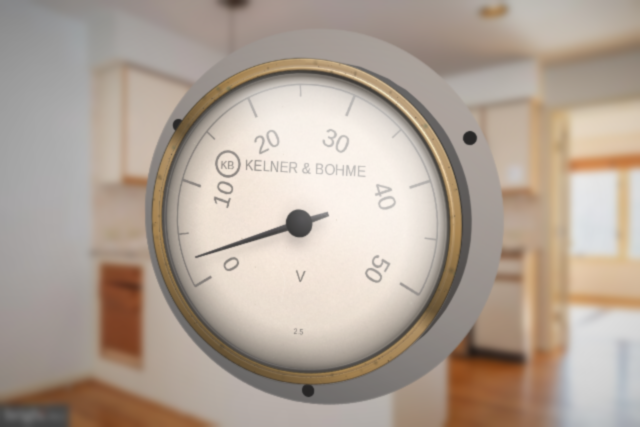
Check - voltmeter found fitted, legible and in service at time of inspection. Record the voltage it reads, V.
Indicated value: 2.5 V
